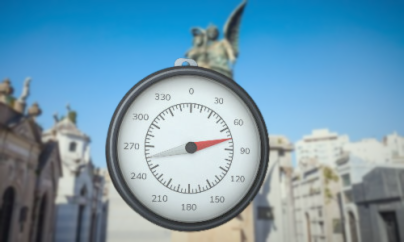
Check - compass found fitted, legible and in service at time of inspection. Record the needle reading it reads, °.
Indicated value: 75 °
